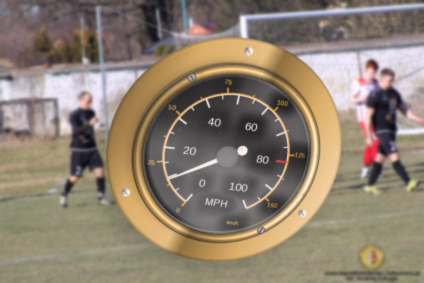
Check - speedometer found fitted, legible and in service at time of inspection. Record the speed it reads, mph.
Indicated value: 10 mph
